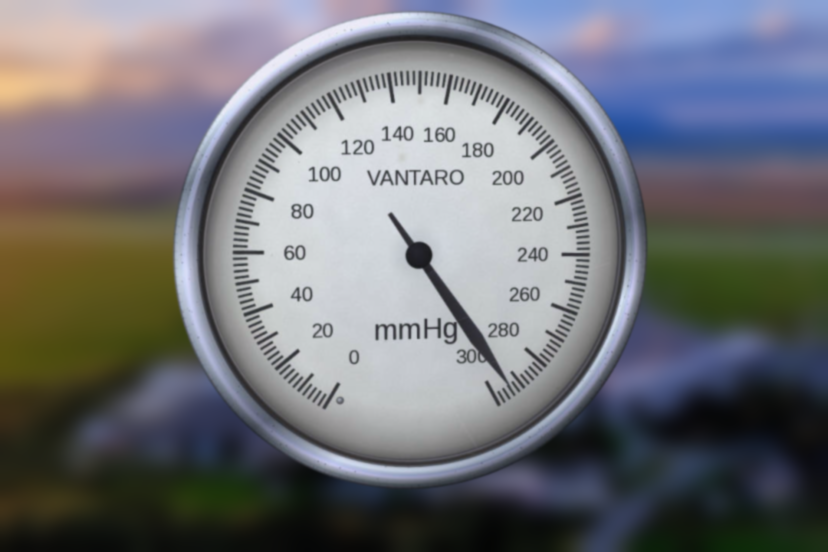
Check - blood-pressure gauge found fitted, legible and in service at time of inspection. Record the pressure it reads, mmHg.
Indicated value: 294 mmHg
